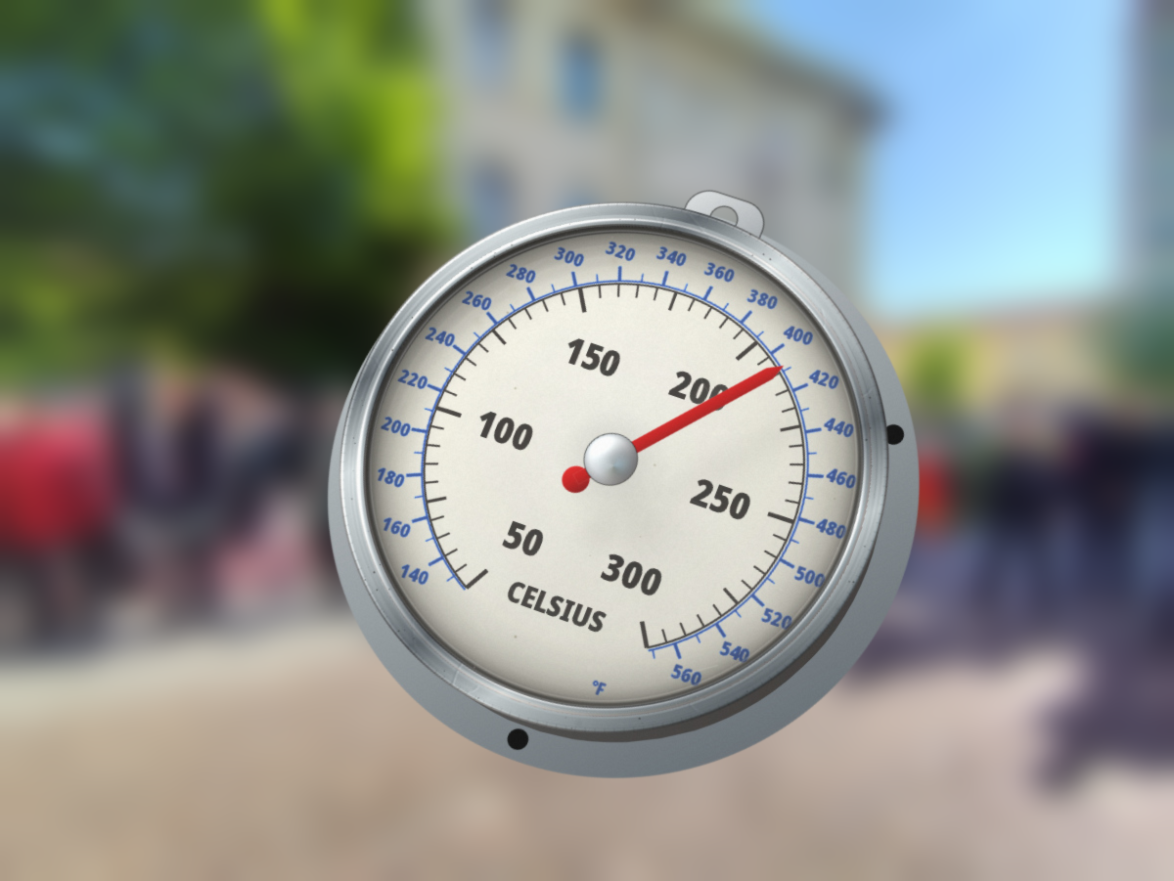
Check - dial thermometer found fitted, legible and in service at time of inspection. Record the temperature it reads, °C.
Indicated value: 210 °C
